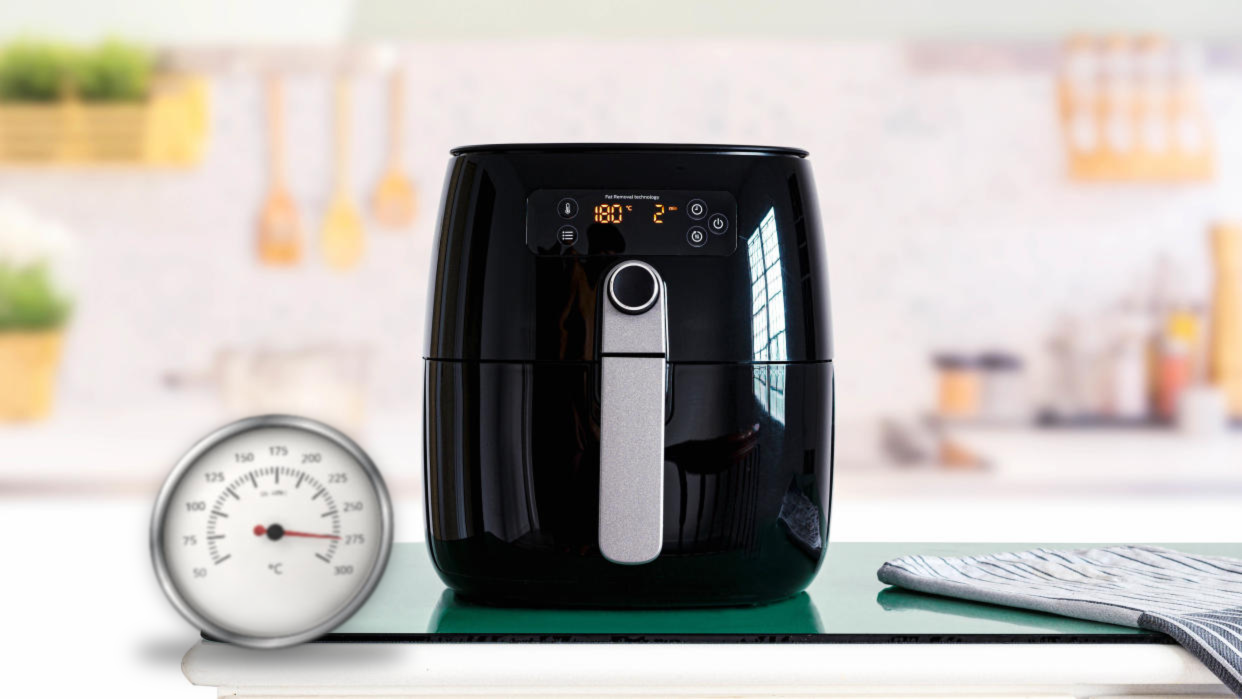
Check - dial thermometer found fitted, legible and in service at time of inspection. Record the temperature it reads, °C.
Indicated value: 275 °C
